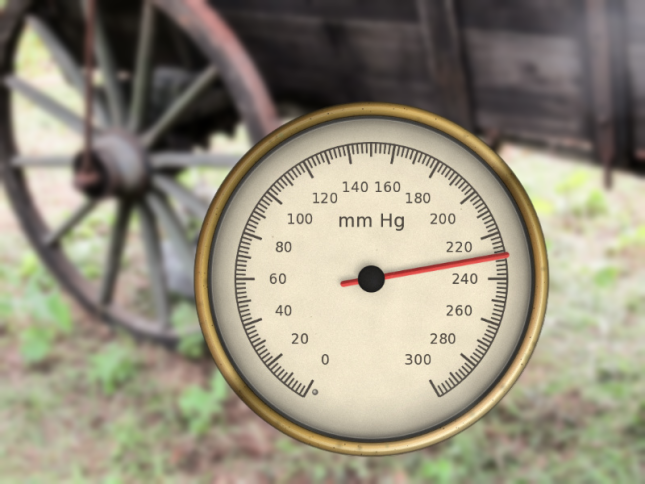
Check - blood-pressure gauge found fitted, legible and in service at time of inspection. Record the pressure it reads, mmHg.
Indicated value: 230 mmHg
